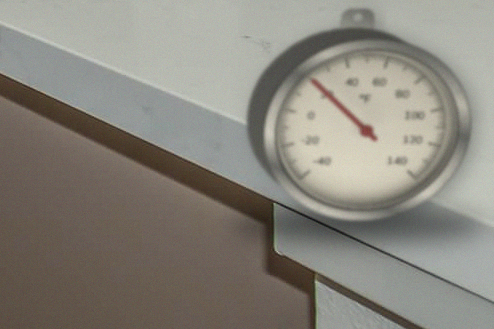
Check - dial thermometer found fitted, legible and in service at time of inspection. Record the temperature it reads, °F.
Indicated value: 20 °F
